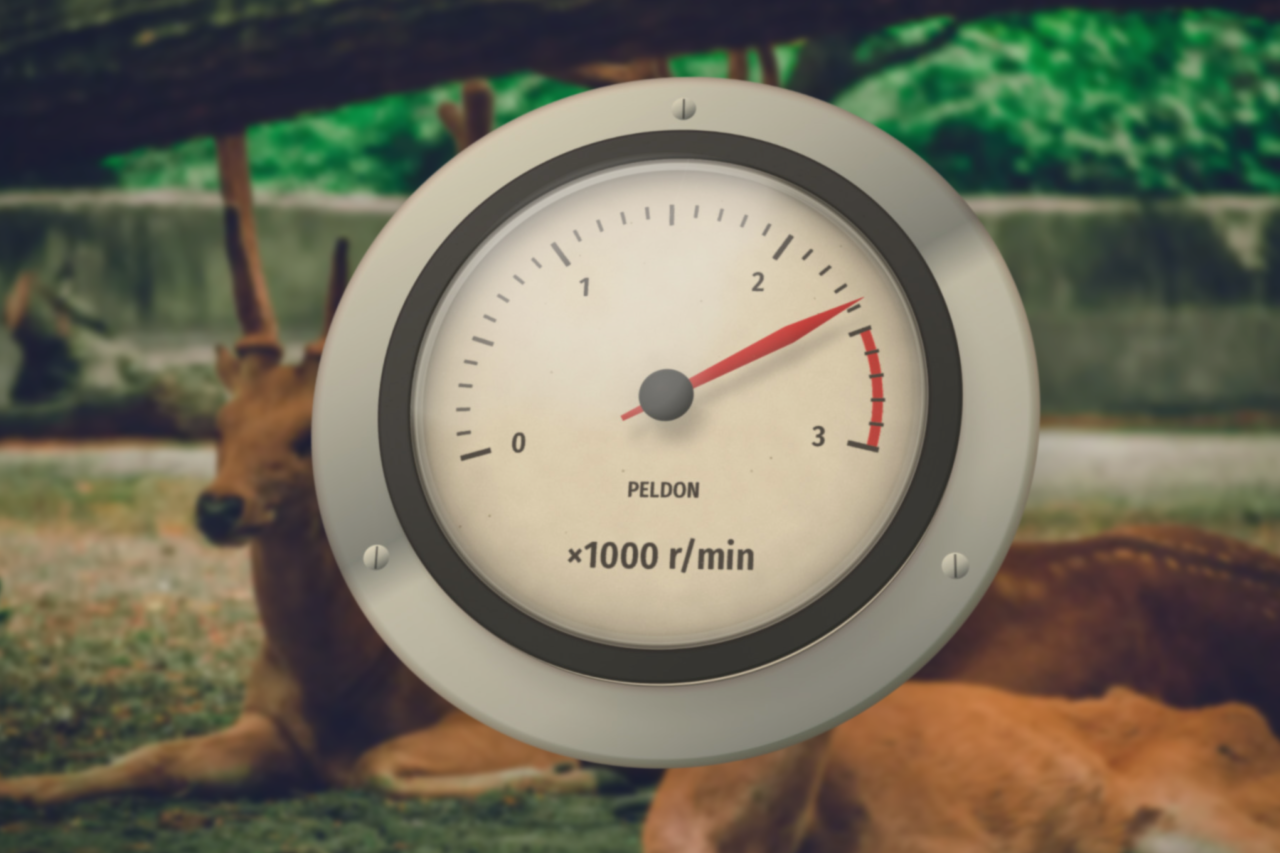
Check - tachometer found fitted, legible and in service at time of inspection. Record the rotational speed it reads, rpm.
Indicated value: 2400 rpm
